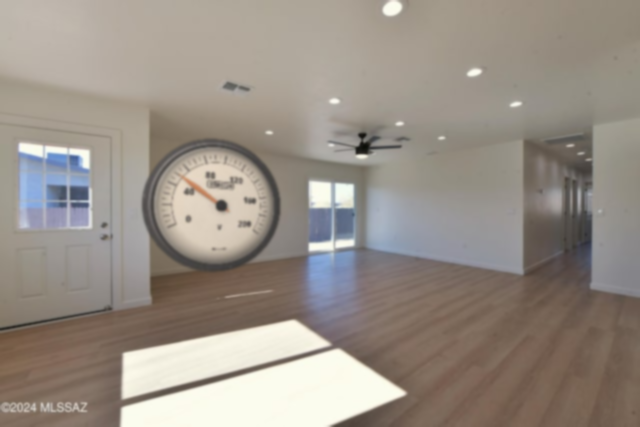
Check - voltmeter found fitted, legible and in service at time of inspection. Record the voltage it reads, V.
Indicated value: 50 V
